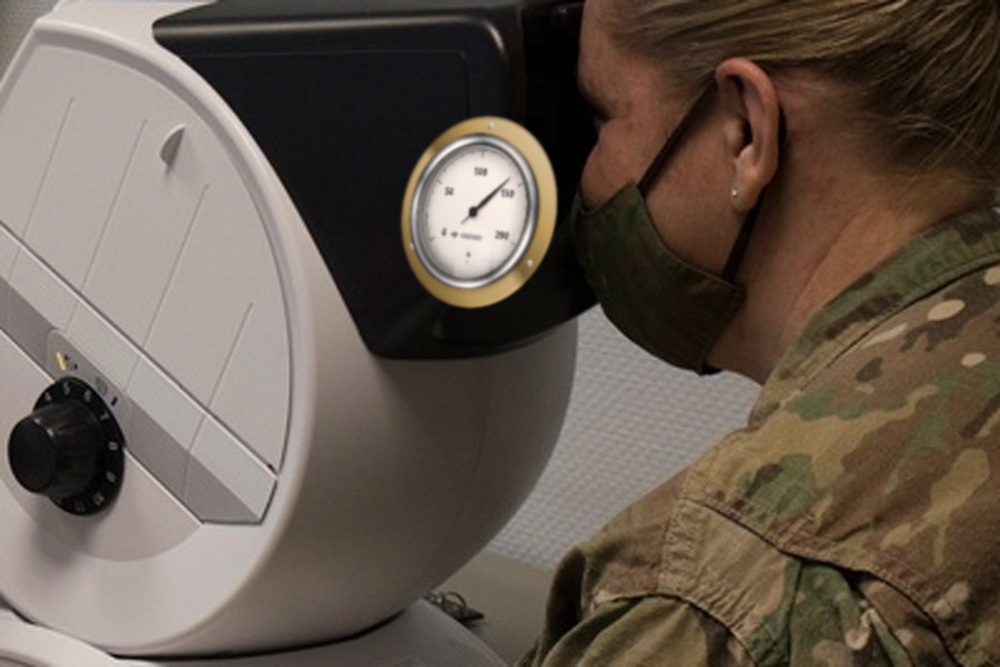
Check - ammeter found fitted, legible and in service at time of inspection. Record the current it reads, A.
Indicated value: 140 A
